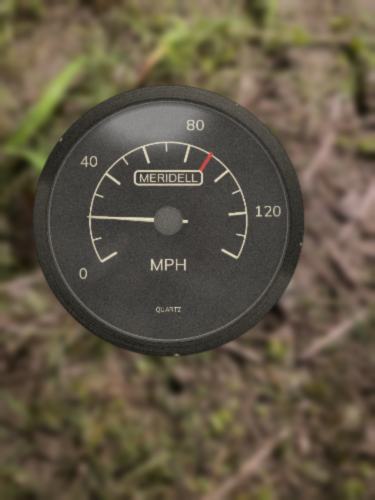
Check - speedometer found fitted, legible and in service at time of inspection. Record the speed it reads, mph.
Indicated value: 20 mph
